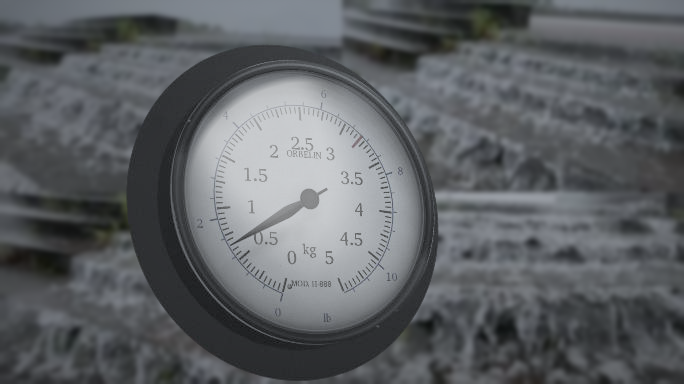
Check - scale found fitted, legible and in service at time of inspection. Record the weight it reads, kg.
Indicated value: 0.65 kg
